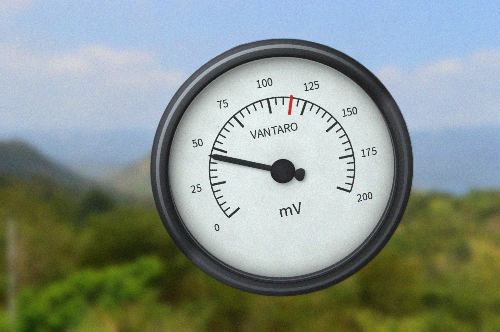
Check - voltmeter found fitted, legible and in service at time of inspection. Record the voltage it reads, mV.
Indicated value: 45 mV
